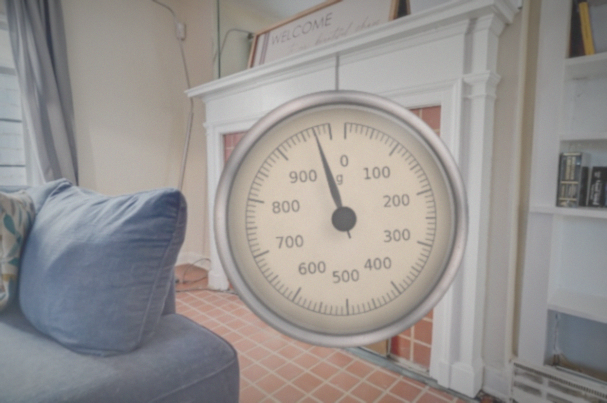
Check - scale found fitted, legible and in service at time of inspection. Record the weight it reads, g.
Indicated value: 970 g
